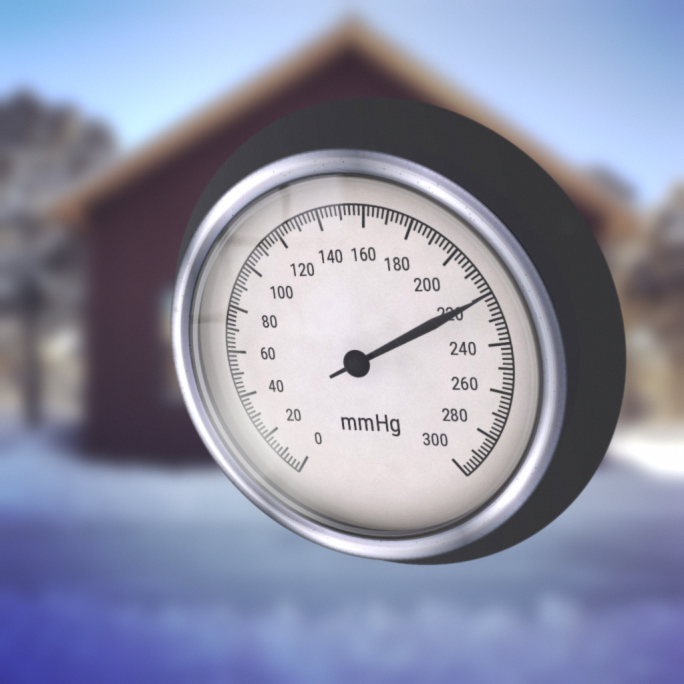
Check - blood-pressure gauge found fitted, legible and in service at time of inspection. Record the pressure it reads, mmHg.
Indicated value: 220 mmHg
